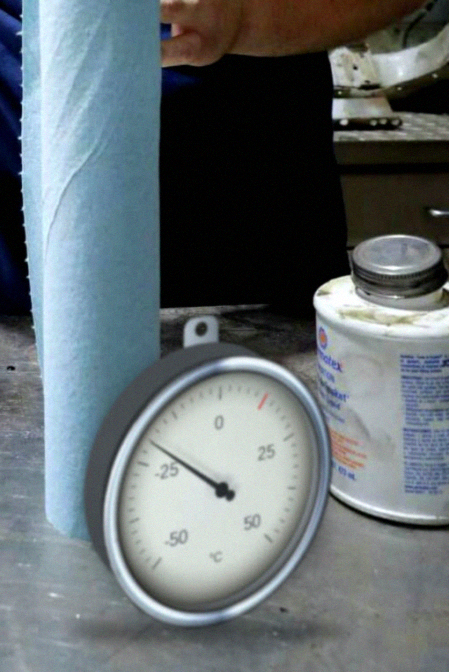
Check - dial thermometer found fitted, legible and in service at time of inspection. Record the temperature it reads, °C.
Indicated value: -20 °C
